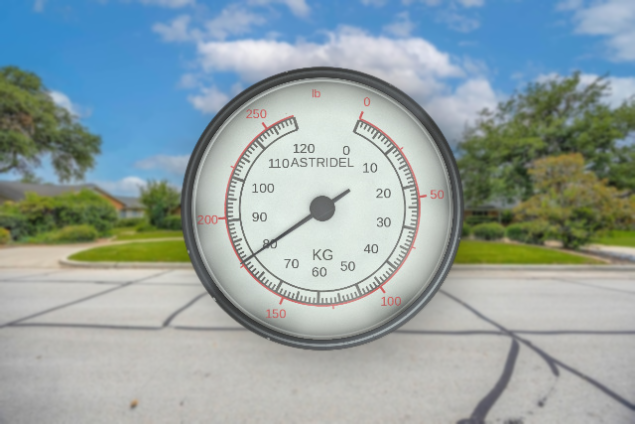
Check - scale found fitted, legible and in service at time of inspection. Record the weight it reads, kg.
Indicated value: 80 kg
